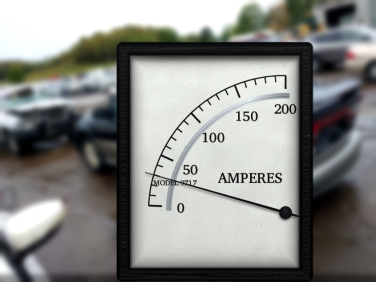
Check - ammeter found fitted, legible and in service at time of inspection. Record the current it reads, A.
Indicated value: 30 A
